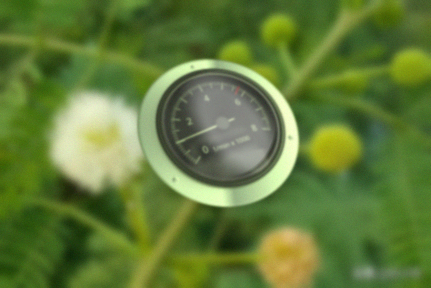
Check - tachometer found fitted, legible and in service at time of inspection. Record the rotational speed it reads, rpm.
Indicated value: 1000 rpm
